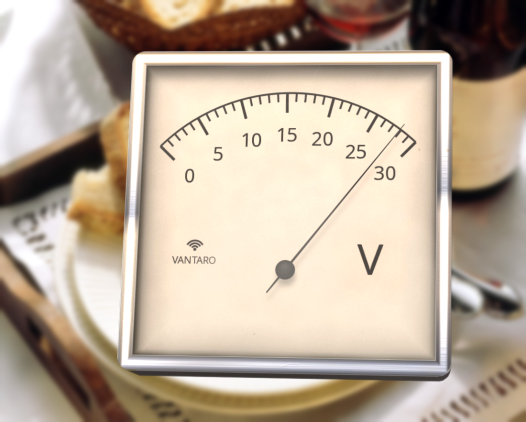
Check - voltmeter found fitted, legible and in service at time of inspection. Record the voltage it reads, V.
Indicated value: 28 V
